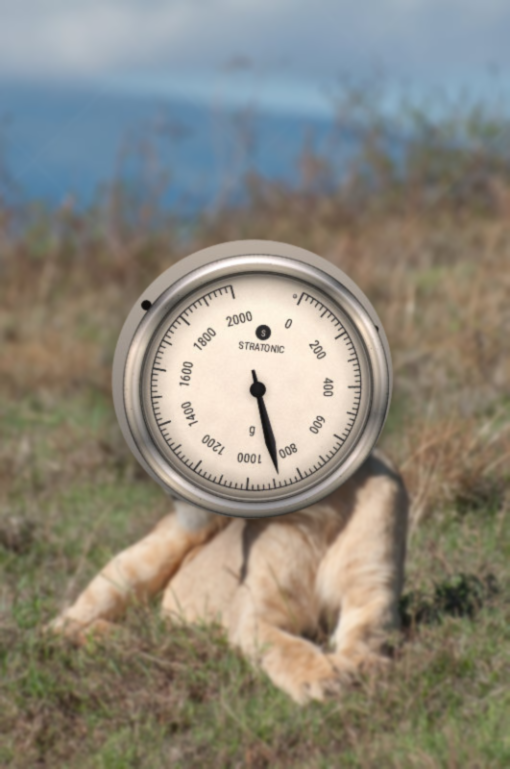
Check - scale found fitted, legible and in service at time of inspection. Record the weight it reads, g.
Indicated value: 880 g
